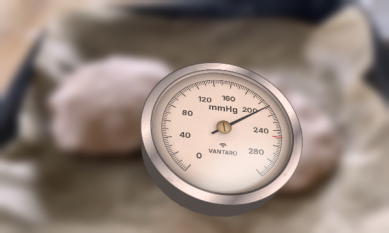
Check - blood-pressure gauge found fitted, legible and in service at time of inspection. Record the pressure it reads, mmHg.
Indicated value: 210 mmHg
